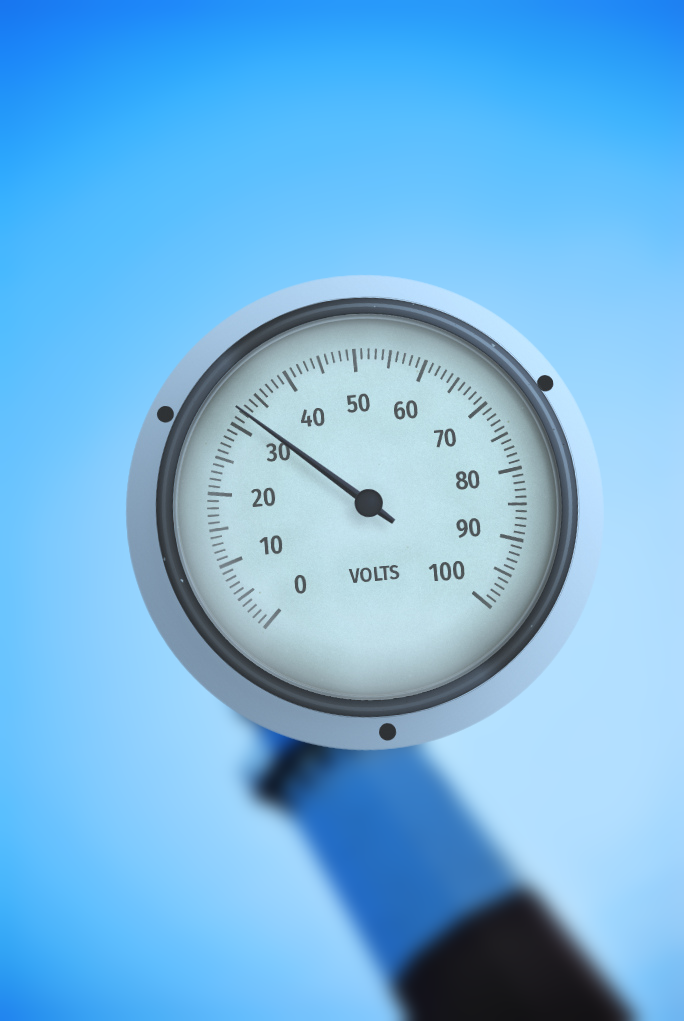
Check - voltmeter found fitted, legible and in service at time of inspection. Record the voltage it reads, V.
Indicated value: 32 V
